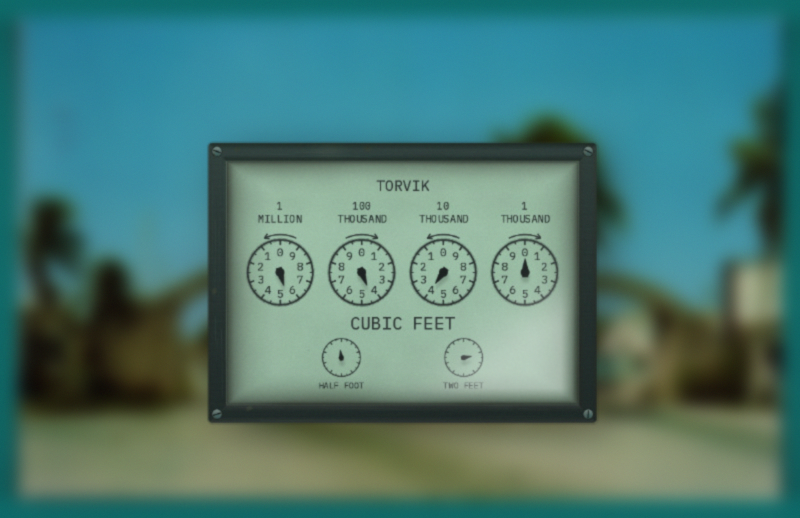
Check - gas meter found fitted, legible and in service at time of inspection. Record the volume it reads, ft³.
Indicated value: 544000 ft³
